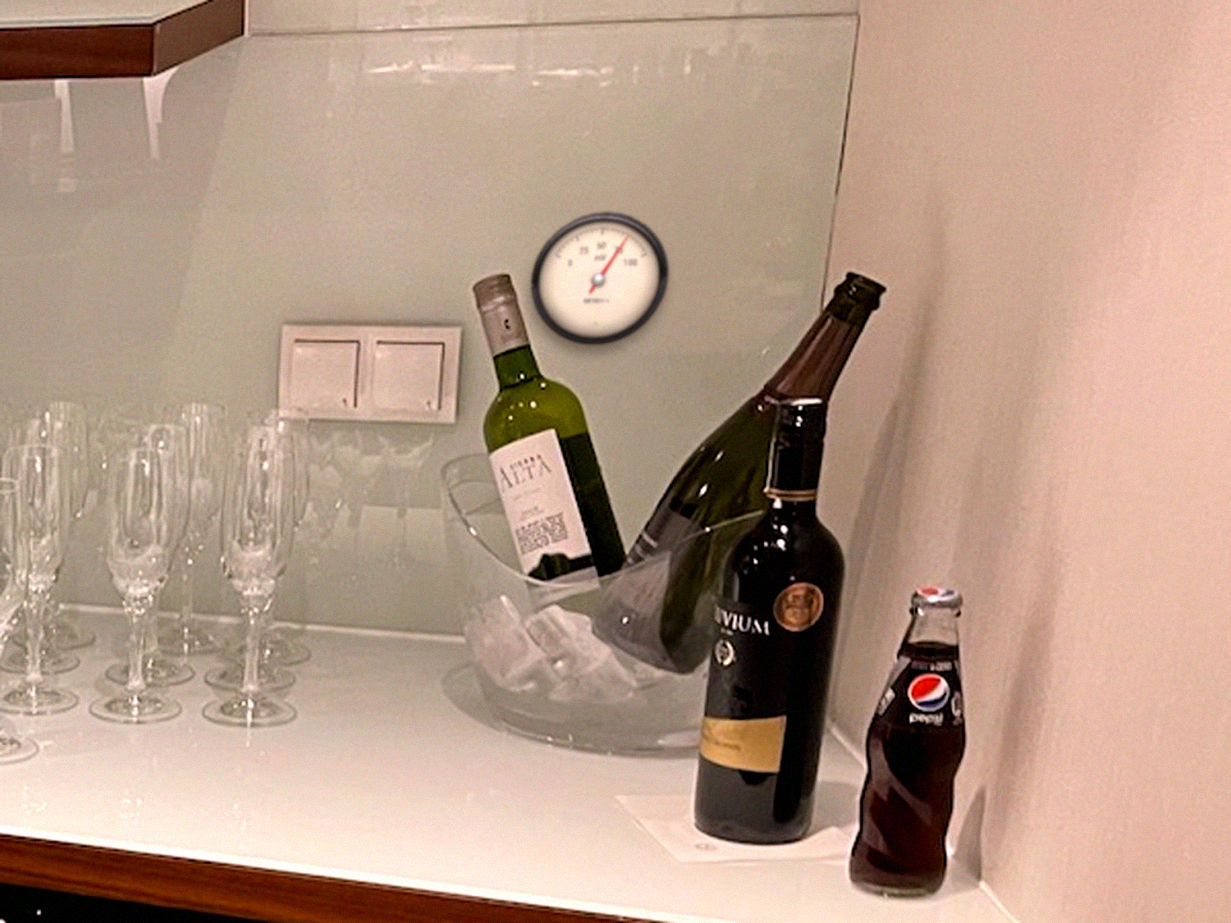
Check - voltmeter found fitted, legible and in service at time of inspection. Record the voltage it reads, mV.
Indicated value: 75 mV
